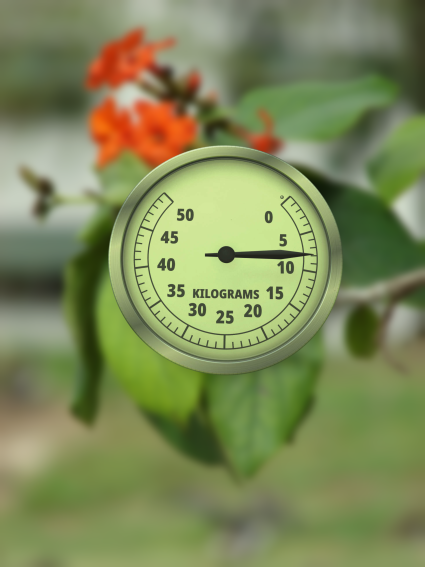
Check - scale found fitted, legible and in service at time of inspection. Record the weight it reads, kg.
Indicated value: 8 kg
